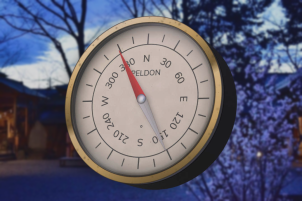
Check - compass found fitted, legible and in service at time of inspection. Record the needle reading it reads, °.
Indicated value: 330 °
